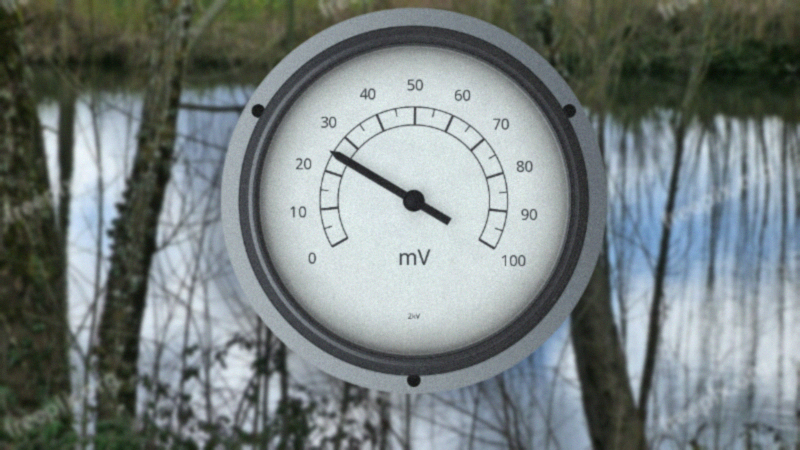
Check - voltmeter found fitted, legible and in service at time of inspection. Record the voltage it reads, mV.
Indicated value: 25 mV
